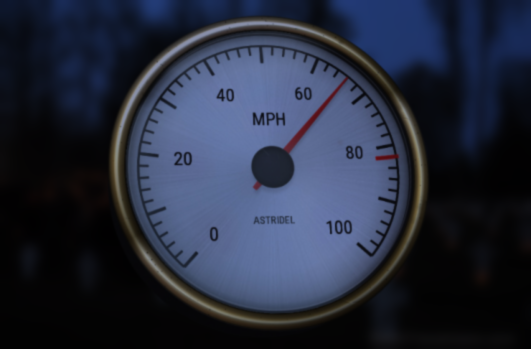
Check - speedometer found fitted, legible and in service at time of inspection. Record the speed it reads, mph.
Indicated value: 66 mph
